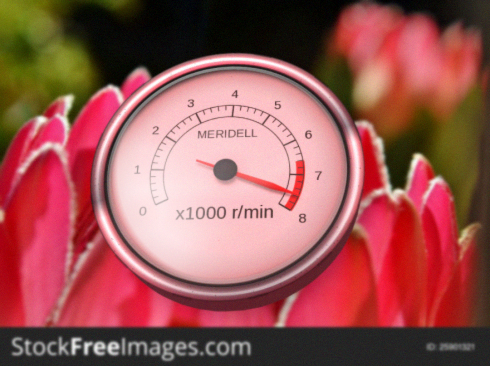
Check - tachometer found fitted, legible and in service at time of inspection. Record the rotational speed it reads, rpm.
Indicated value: 7600 rpm
